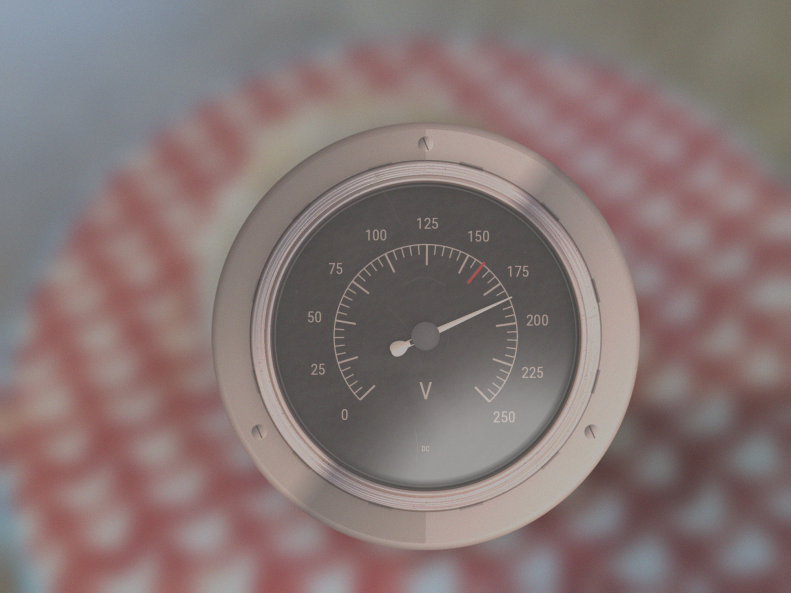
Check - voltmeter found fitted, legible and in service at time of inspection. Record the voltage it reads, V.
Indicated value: 185 V
